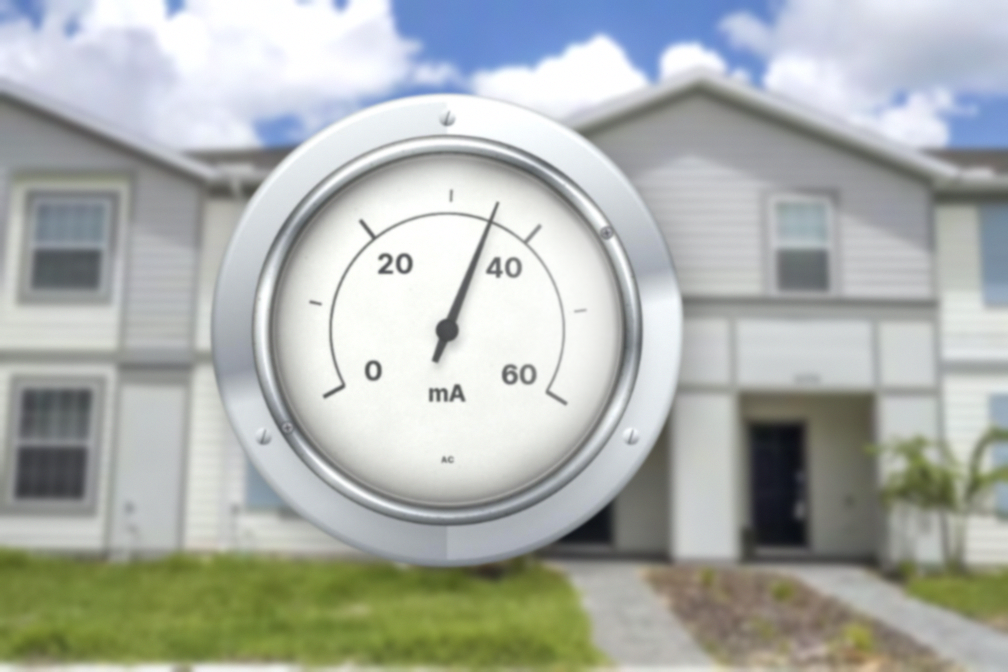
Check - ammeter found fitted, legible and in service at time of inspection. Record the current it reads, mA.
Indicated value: 35 mA
